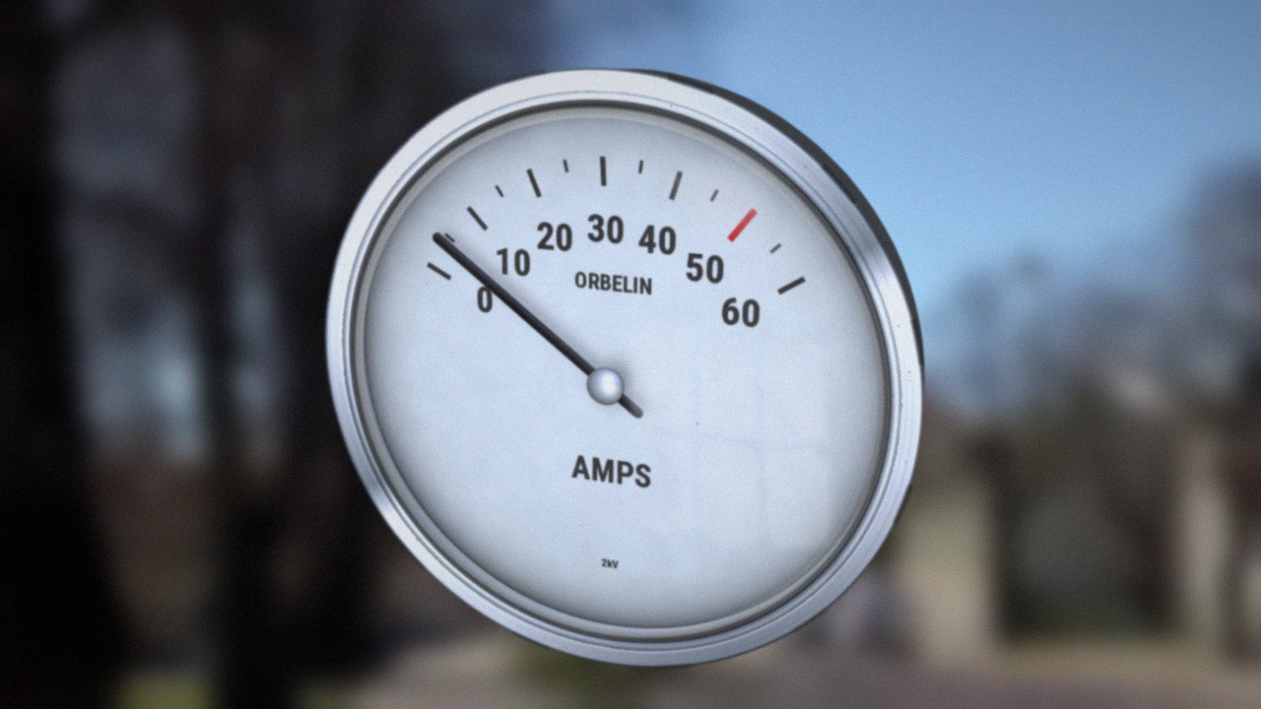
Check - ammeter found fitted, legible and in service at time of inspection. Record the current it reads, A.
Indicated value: 5 A
